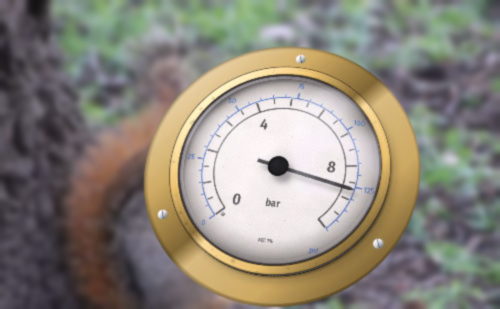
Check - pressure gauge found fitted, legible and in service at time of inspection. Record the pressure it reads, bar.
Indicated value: 8.75 bar
